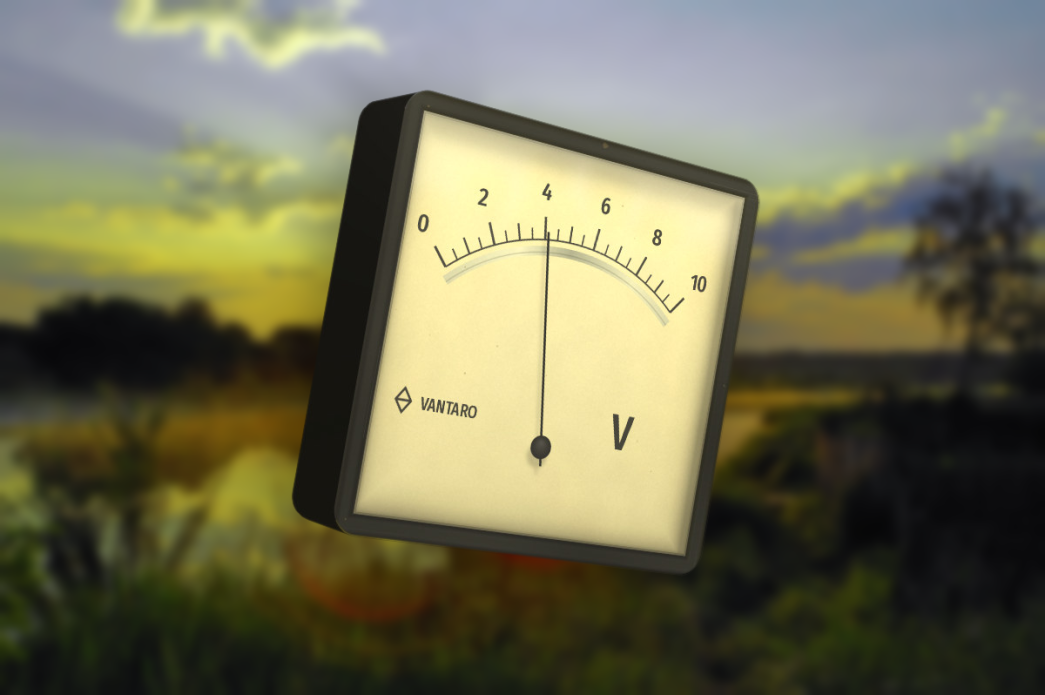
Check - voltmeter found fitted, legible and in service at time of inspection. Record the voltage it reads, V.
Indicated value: 4 V
